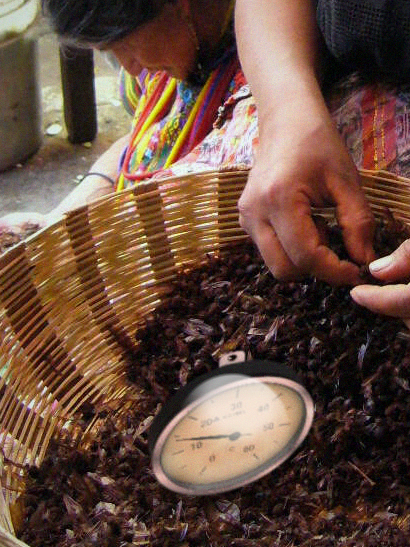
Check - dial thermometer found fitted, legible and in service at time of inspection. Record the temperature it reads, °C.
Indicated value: 15 °C
